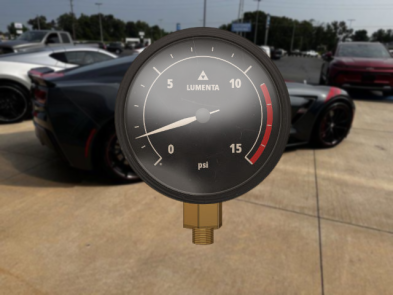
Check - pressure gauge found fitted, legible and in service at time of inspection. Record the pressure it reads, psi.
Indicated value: 1.5 psi
